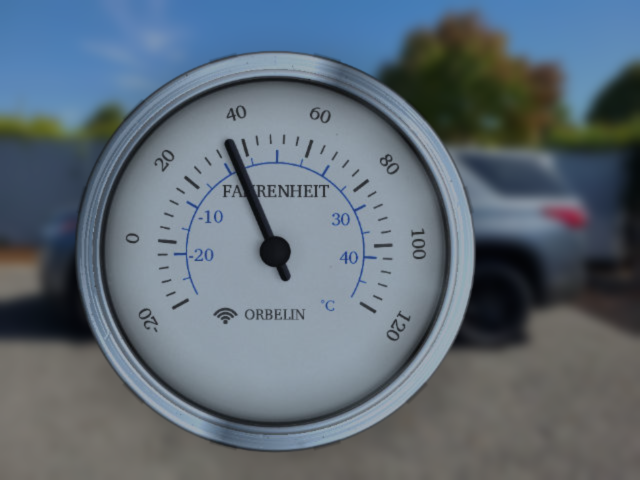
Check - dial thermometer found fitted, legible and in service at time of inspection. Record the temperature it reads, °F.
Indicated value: 36 °F
